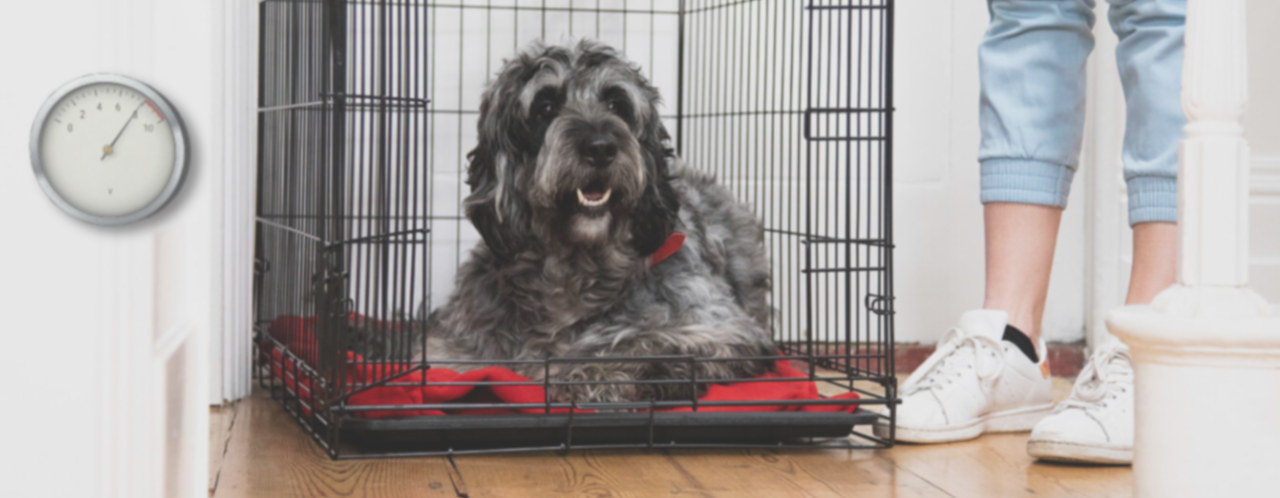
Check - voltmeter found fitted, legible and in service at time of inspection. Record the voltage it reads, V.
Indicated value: 8 V
